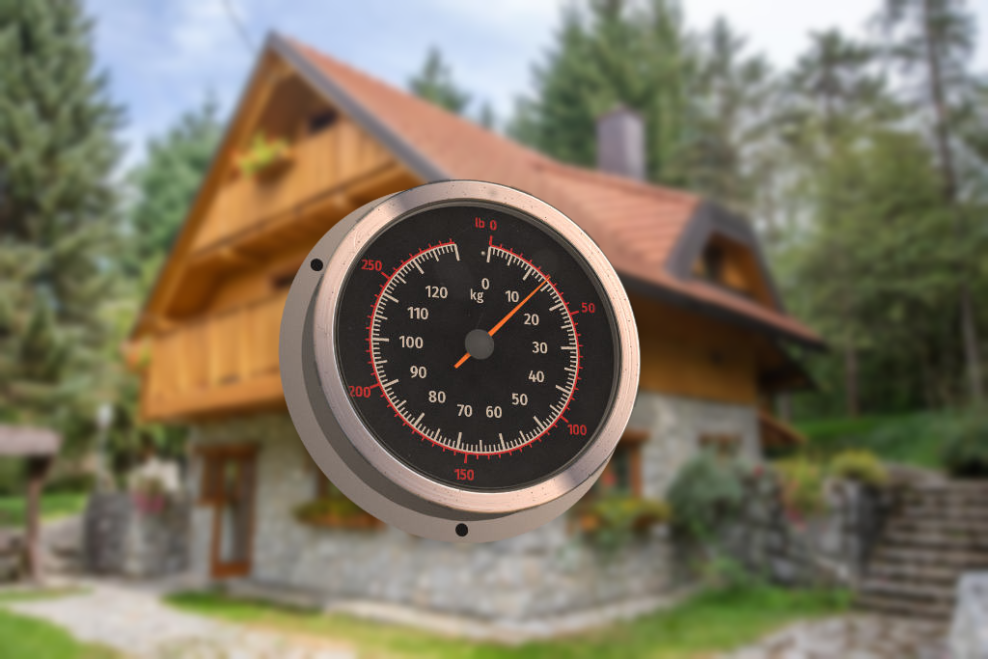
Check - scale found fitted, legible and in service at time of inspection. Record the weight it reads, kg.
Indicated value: 14 kg
